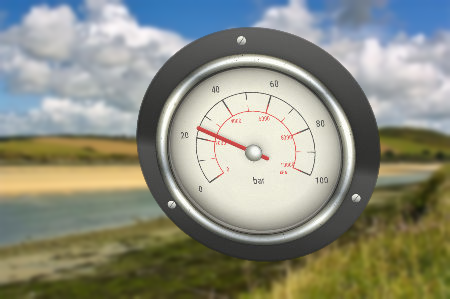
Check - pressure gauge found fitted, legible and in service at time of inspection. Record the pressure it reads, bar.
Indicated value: 25 bar
